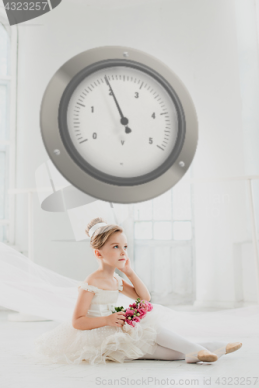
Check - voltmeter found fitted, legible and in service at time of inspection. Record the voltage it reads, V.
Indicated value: 2 V
